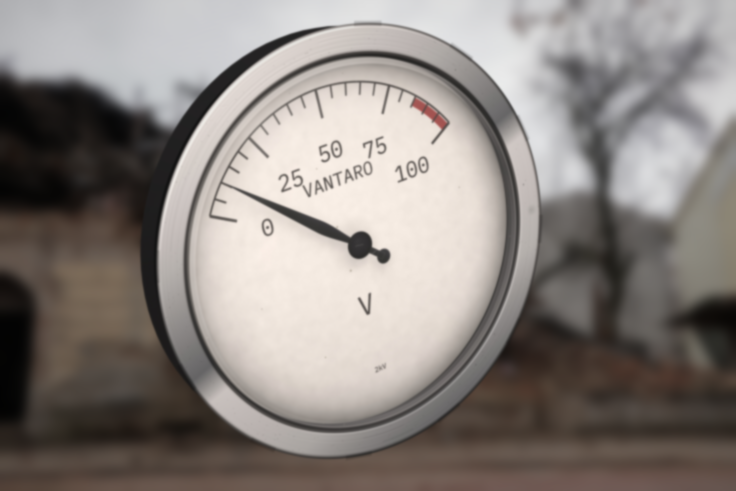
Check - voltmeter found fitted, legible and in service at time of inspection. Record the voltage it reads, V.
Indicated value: 10 V
